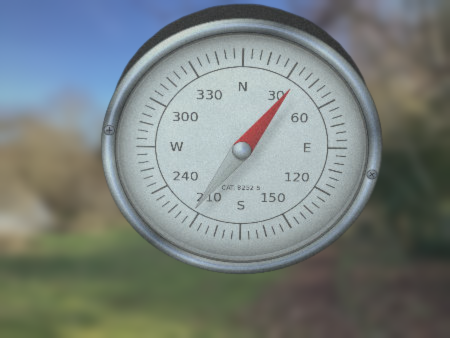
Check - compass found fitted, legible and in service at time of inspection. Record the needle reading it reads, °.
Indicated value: 35 °
